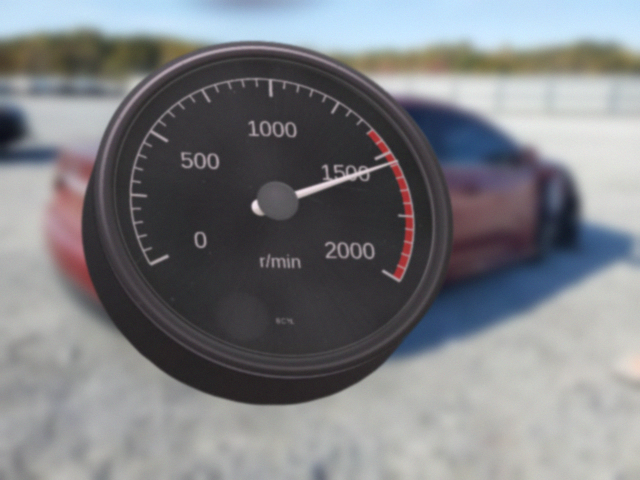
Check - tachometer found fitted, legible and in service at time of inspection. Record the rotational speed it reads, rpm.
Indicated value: 1550 rpm
